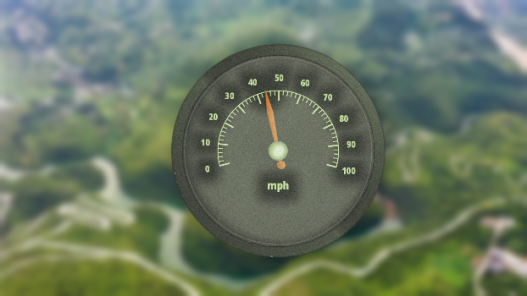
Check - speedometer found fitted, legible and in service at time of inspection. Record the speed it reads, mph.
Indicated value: 44 mph
